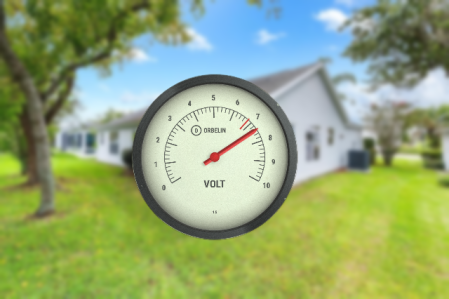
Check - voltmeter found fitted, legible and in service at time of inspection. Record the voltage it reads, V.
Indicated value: 7.4 V
